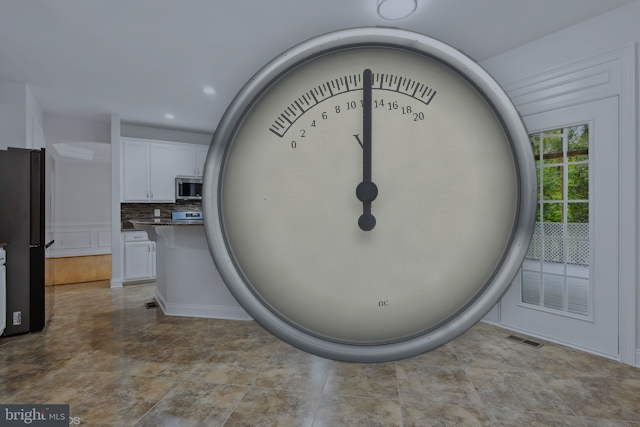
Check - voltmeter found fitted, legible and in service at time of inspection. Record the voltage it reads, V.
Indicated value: 12.5 V
